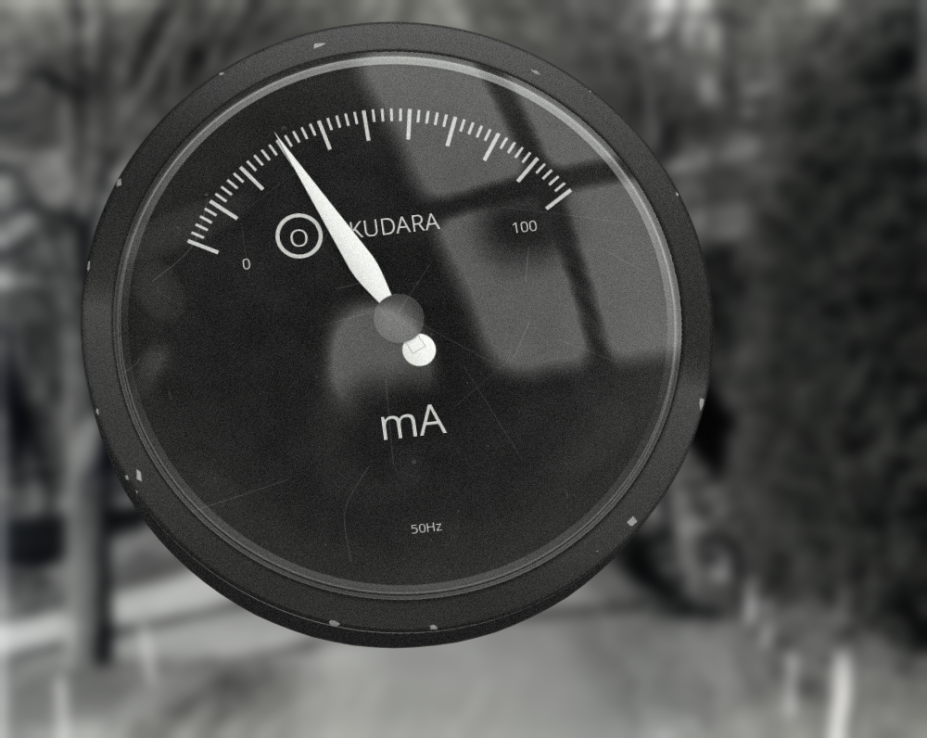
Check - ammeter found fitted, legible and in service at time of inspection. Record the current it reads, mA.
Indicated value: 30 mA
